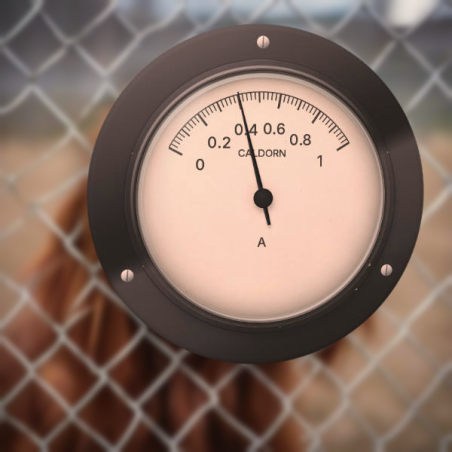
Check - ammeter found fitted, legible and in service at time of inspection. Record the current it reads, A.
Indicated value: 0.4 A
